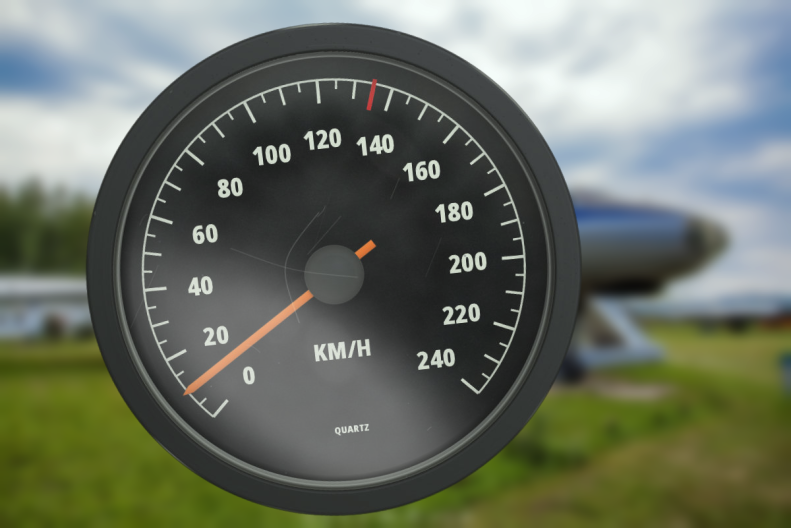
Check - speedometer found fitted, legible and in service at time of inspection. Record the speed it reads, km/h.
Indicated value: 10 km/h
